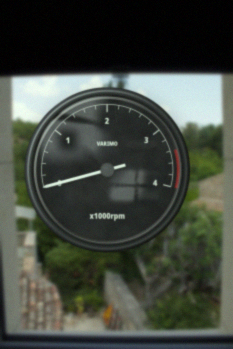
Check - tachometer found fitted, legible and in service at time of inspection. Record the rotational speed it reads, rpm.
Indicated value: 0 rpm
